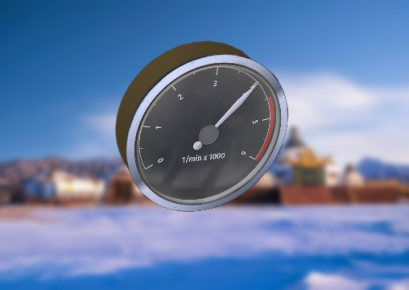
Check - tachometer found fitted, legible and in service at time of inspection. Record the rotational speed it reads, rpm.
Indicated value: 4000 rpm
